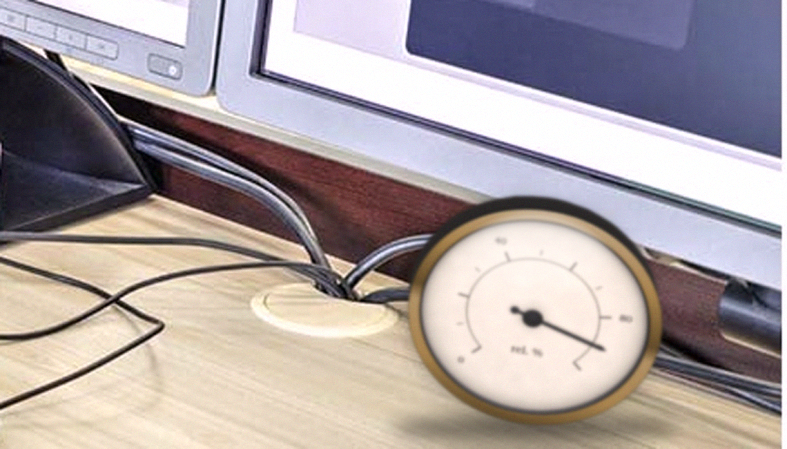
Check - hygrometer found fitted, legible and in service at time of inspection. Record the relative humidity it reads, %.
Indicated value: 90 %
